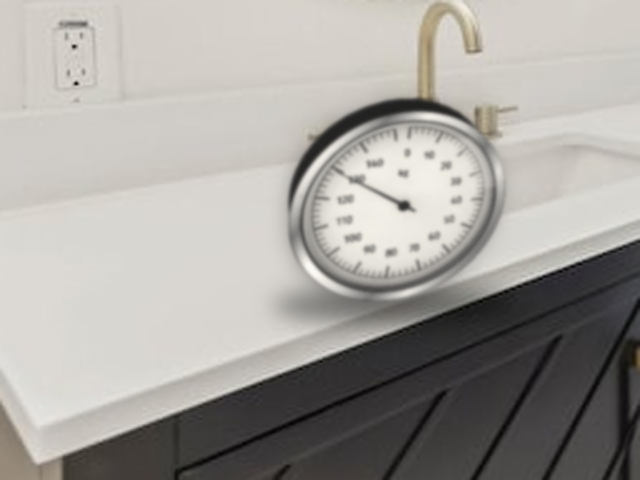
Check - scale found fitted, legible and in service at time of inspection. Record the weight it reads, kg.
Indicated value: 130 kg
